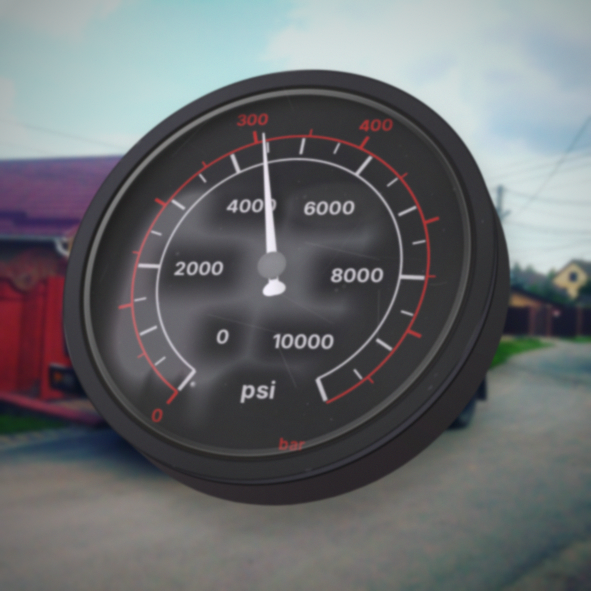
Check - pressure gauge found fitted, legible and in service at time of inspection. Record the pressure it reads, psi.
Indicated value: 4500 psi
